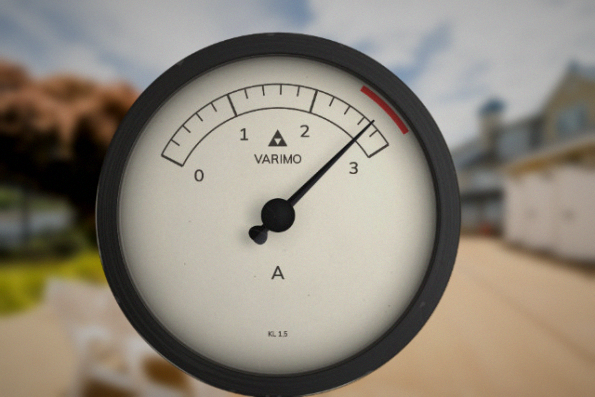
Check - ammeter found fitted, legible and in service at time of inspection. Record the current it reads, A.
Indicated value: 2.7 A
